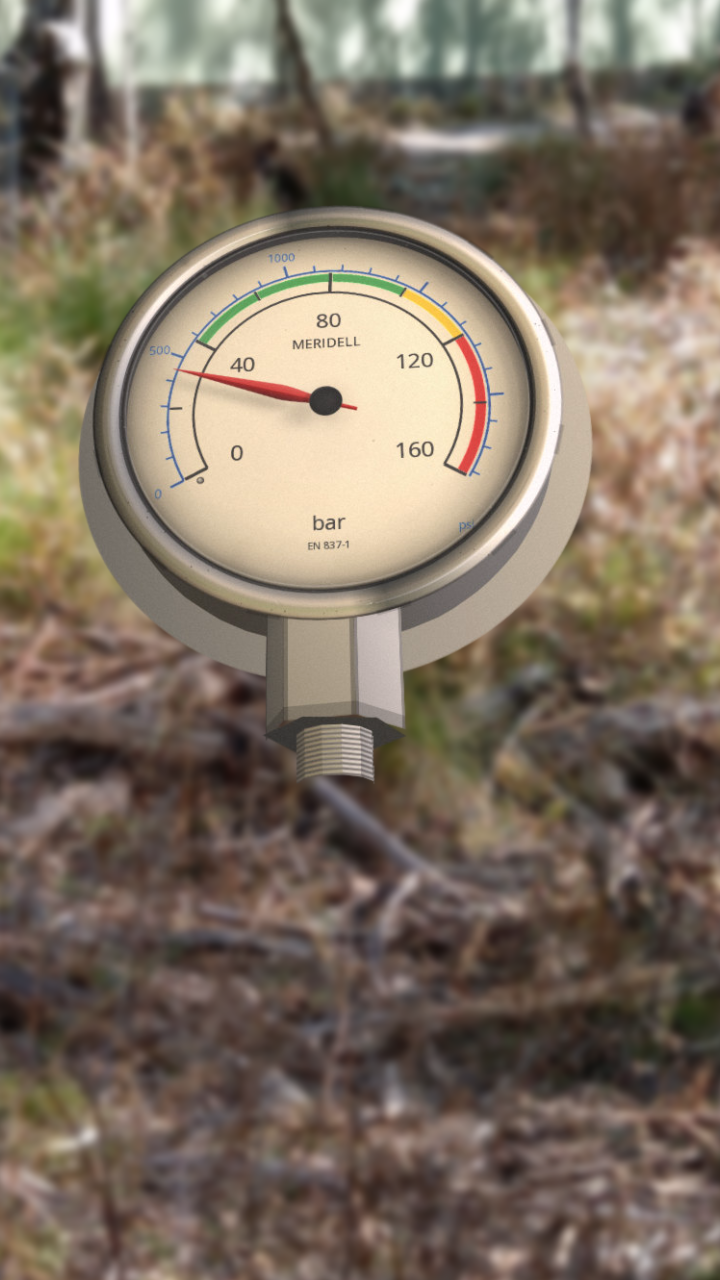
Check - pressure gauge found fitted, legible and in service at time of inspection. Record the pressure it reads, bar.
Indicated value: 30 bar
